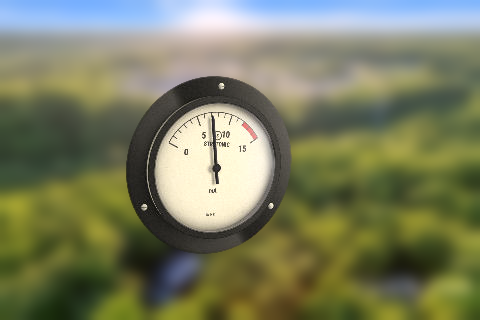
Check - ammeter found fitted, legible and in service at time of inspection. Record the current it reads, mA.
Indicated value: 7 mA
